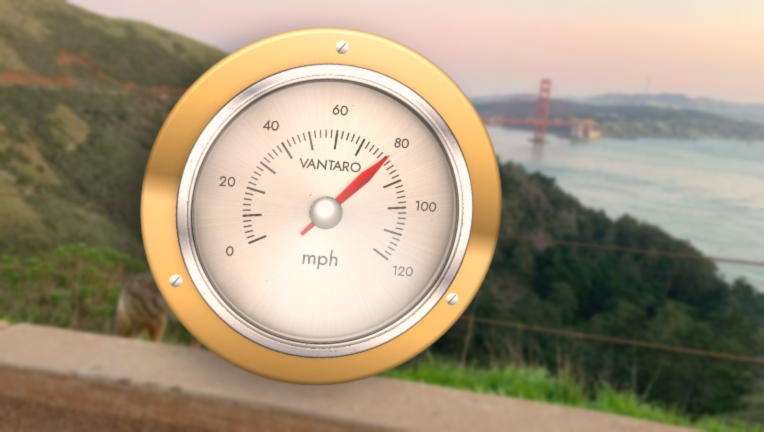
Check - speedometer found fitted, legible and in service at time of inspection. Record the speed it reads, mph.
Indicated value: 80 mph
